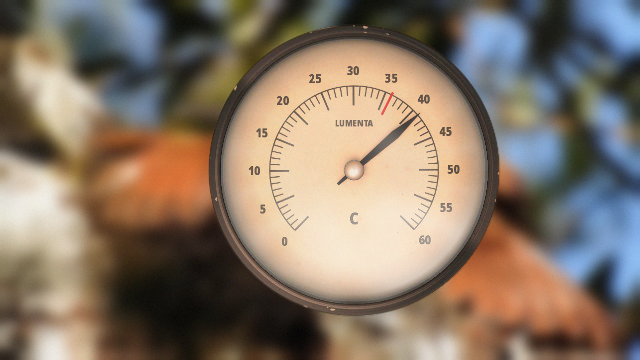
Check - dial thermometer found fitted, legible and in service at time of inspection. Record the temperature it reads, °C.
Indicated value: 41 °C
